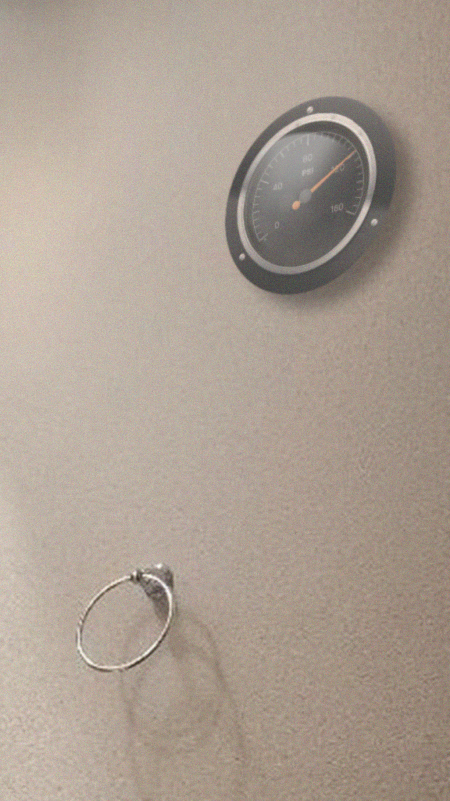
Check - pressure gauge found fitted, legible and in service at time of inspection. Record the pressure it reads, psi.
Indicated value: 120 psi
